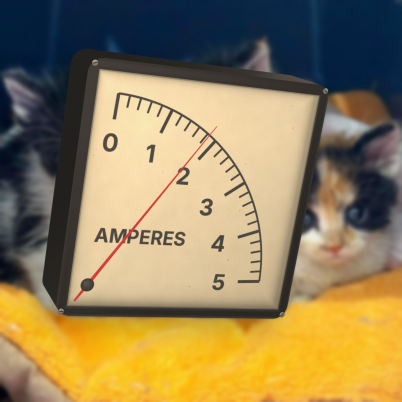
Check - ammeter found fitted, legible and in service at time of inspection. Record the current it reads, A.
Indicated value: 1.8 A
